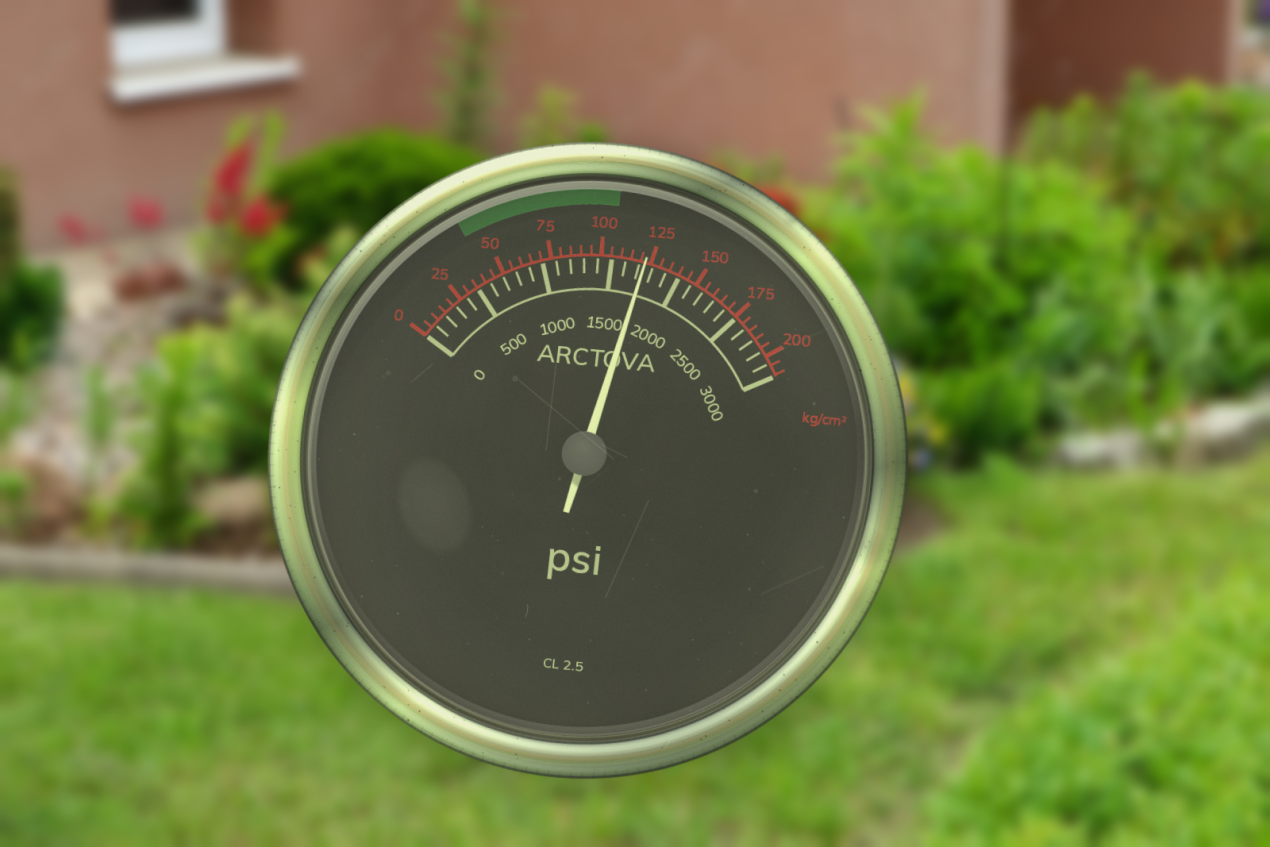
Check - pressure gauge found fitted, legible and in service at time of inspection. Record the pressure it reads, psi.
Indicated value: 1750 psi
